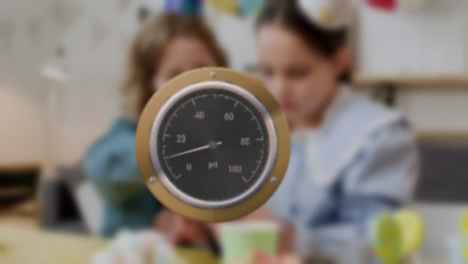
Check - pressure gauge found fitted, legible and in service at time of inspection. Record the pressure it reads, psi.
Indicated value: 10 psi
